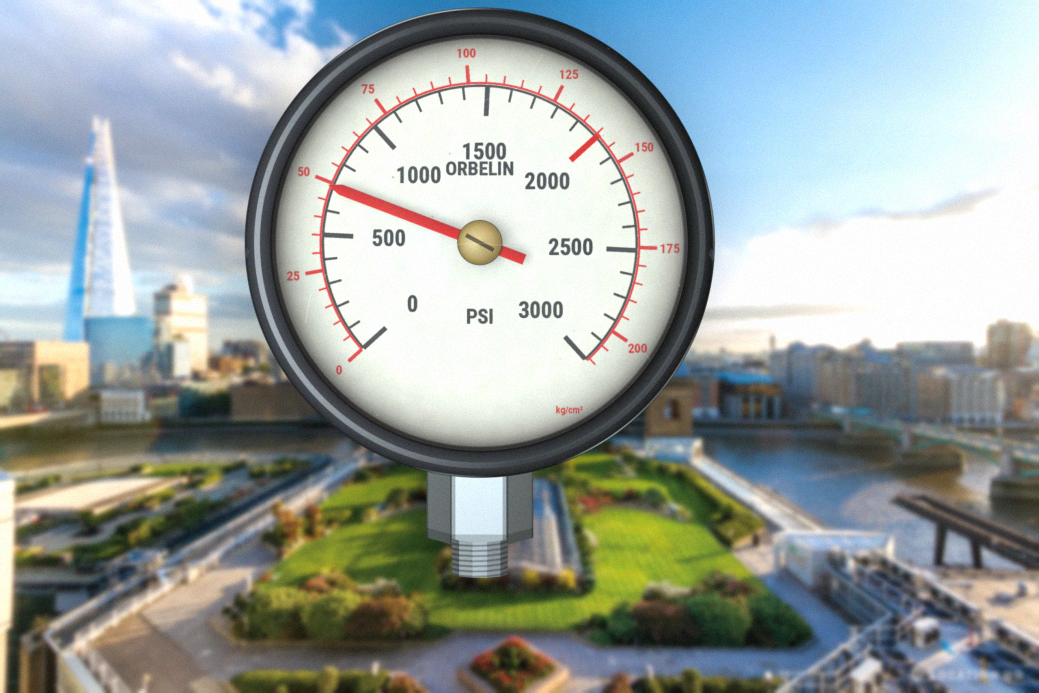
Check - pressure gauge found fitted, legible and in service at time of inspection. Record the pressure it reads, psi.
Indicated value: 700 psi
